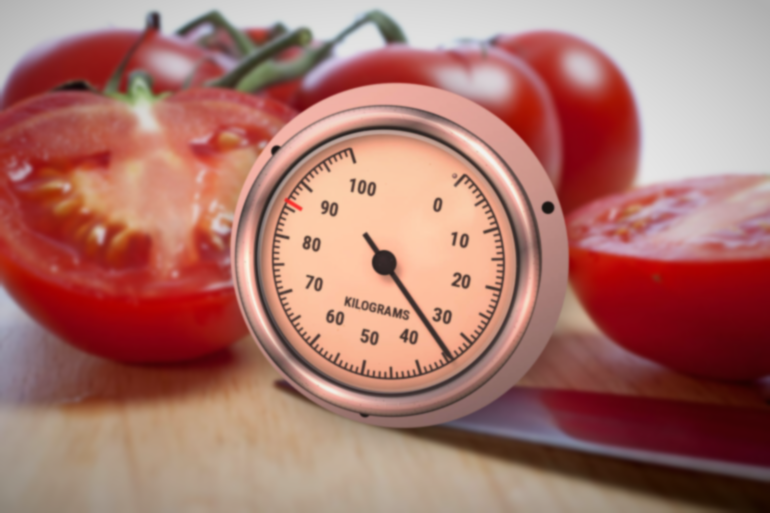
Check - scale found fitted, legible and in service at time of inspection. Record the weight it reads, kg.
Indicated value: 34 kg
